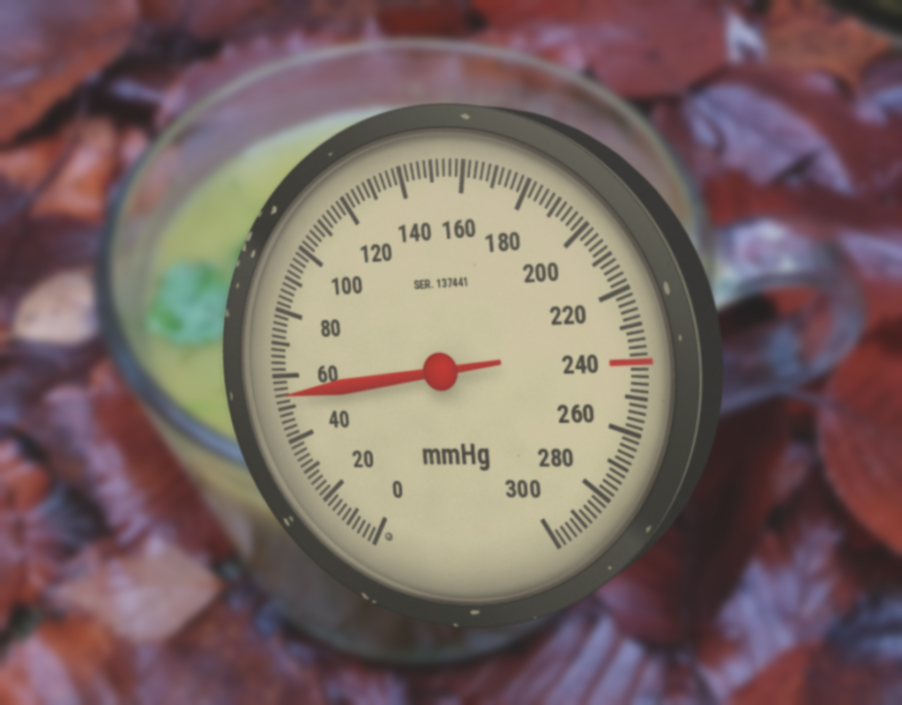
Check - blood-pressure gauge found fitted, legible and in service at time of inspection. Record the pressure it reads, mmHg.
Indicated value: 54 mmHg
